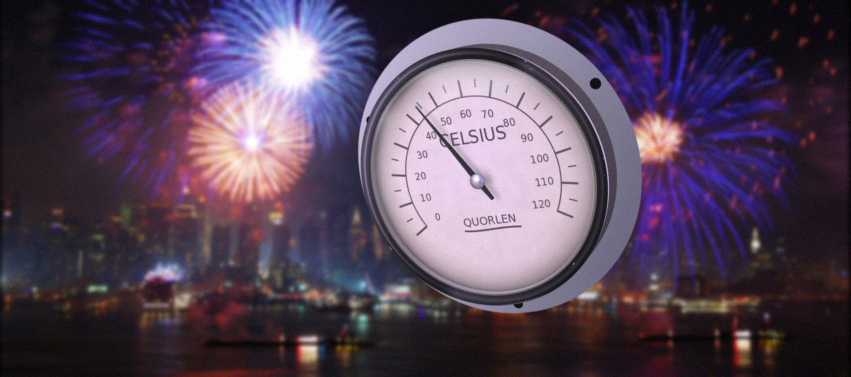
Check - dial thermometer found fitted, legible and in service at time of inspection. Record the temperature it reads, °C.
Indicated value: 45 °C
